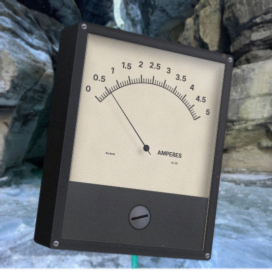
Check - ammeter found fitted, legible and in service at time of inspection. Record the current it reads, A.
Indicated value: 0.5 A
